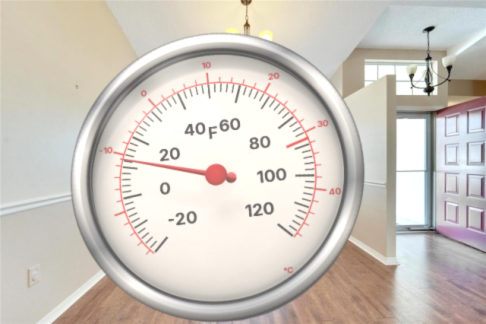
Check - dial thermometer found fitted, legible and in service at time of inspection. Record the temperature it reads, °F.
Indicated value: 12 °F
